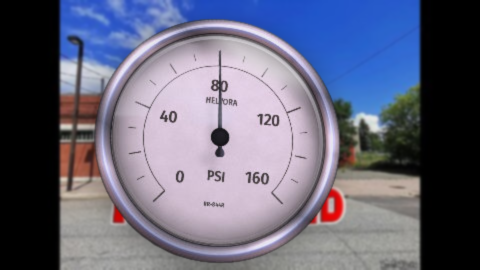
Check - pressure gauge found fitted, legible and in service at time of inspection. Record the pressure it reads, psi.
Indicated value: 80 psi
